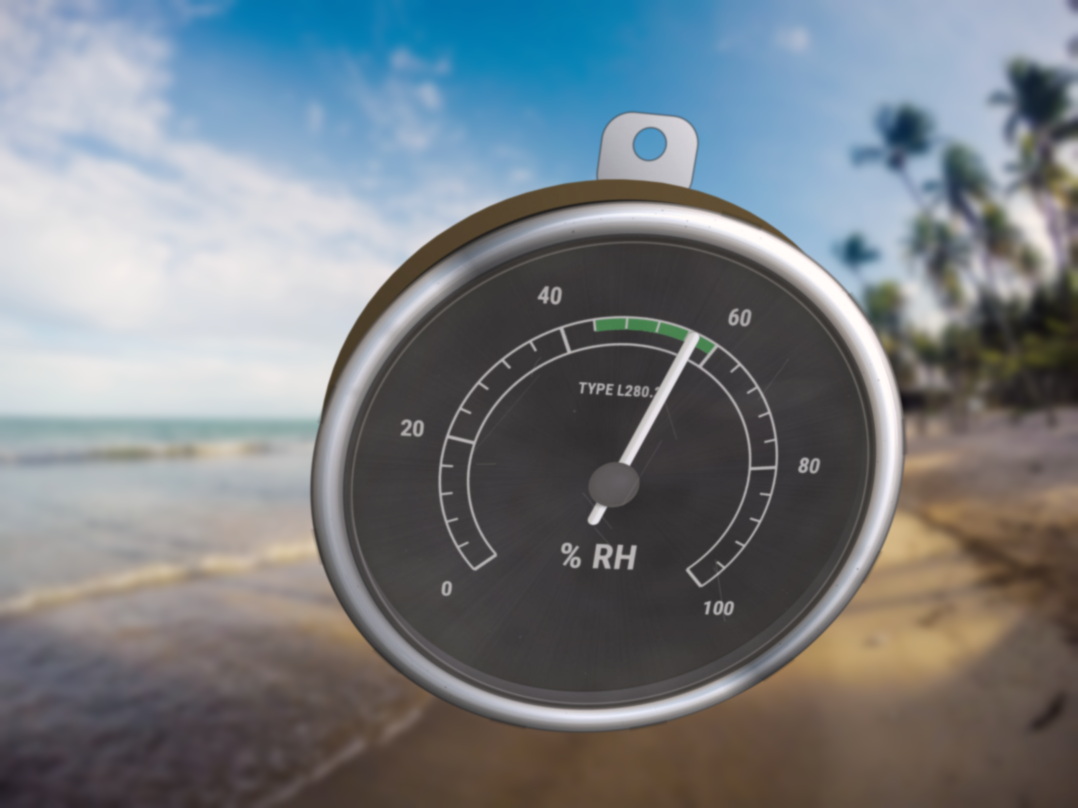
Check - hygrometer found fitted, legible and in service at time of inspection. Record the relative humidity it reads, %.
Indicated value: 56 %
